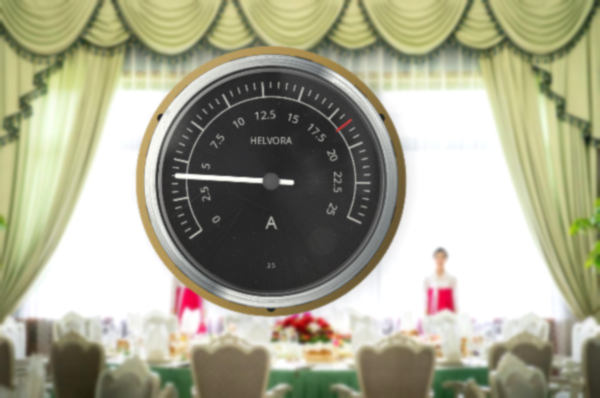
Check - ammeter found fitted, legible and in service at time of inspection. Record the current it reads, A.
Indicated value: 4 A
